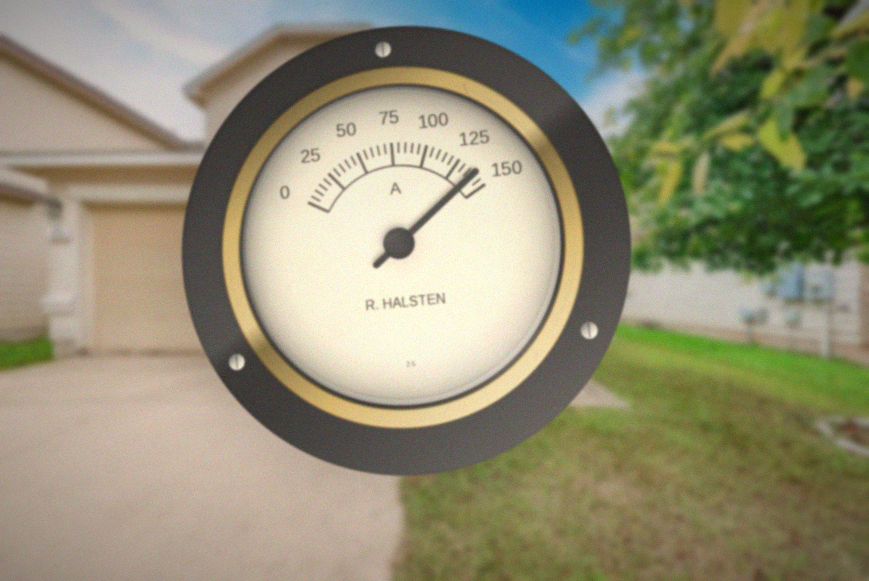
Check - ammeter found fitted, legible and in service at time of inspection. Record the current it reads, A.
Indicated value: 140 A
